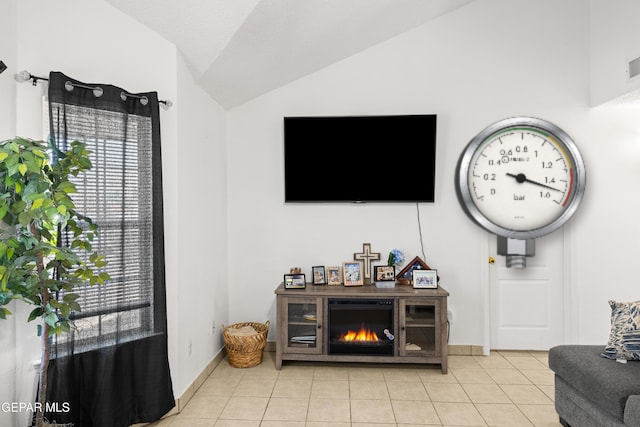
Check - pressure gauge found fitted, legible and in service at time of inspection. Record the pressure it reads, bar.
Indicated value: 1.5 bar
